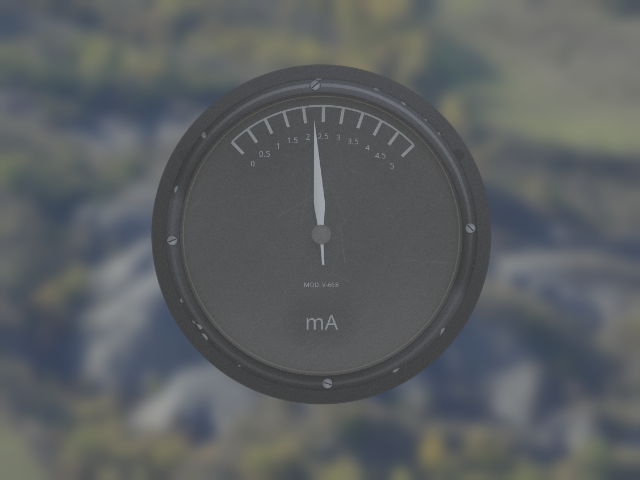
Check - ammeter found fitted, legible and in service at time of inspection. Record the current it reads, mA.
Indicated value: 2.25 mA
